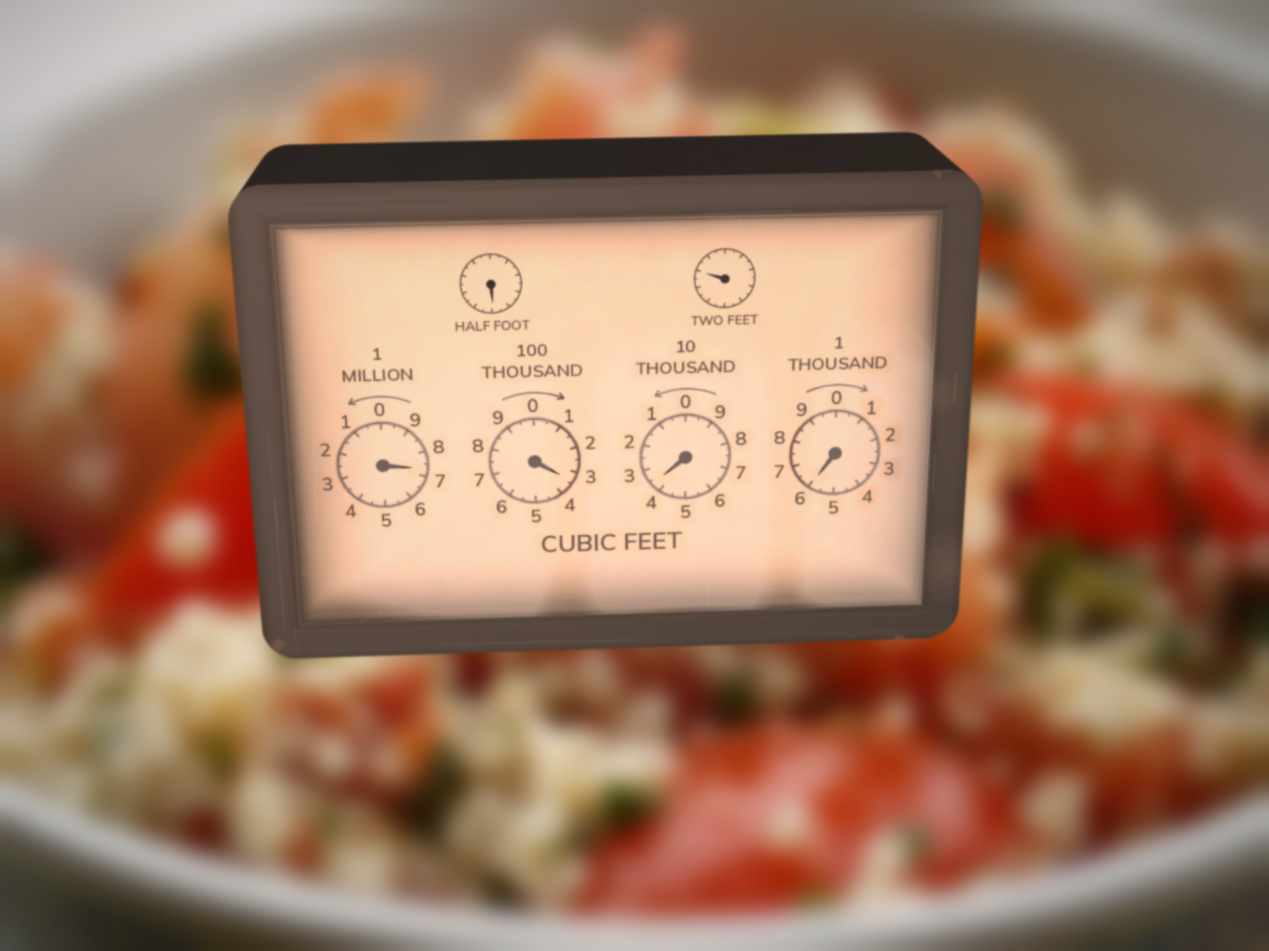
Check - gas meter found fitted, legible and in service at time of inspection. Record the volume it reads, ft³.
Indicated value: 733600 ft³
